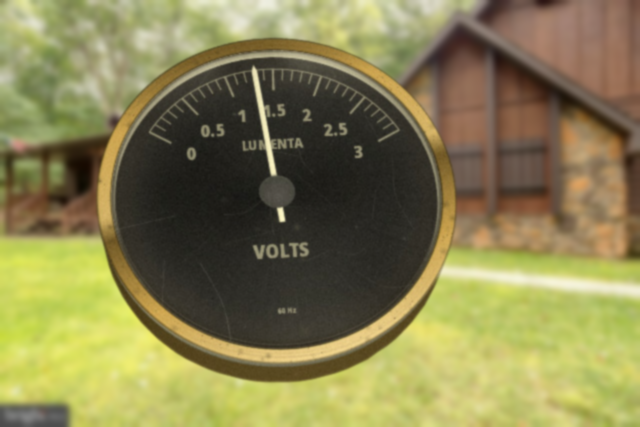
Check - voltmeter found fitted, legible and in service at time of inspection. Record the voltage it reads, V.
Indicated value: 1.3 V
